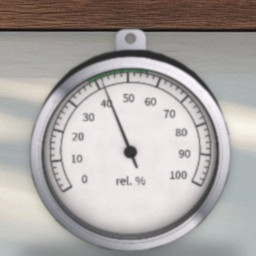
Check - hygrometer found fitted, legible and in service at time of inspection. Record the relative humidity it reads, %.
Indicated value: 42 %
